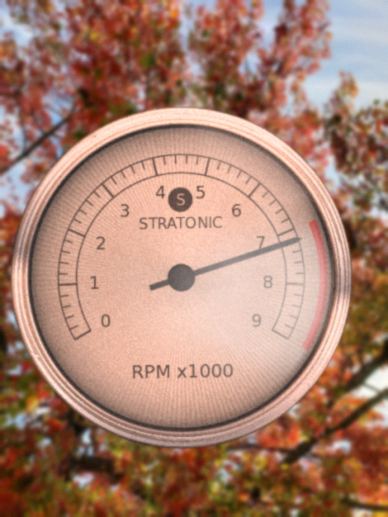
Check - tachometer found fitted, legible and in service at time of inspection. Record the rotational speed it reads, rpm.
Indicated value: 7200 rpm
